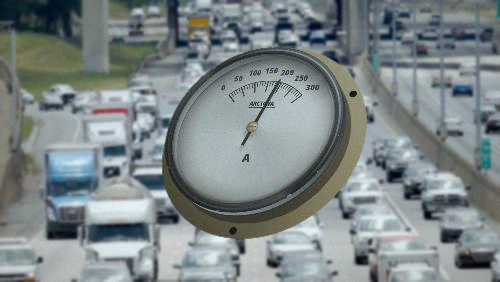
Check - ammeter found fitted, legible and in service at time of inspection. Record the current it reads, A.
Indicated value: 200 A
